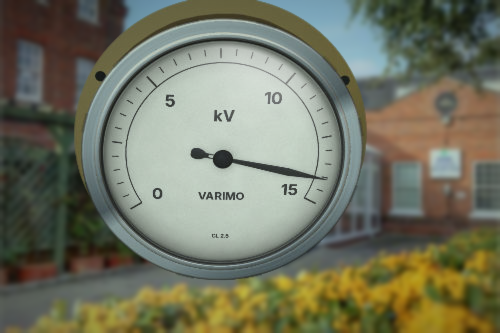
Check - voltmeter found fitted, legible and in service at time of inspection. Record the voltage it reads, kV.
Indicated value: 14 kV
